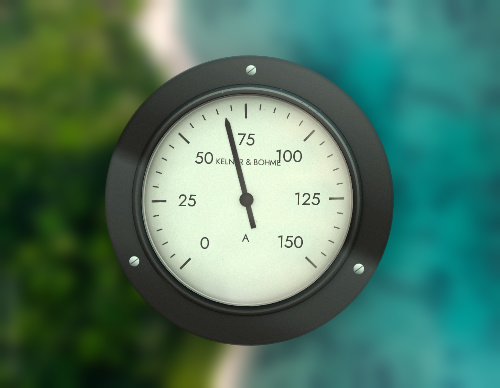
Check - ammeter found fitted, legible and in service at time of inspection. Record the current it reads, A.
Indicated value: 67.5 A
